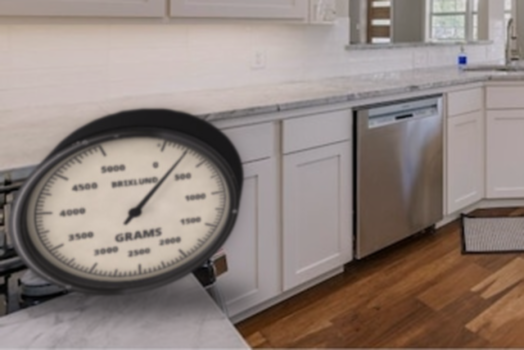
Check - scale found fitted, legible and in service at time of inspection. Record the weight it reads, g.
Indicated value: 250 g
